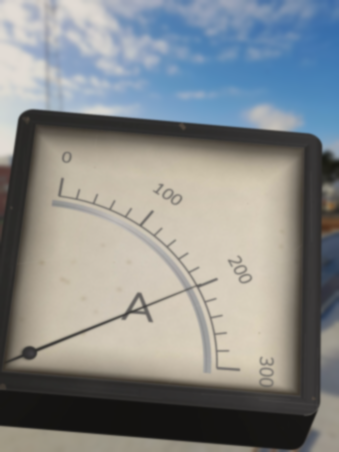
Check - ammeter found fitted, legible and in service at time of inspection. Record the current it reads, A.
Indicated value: 200 A
